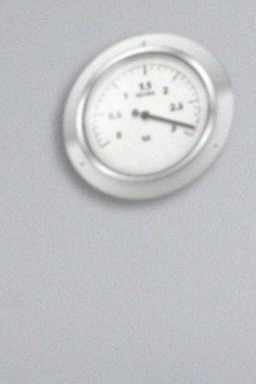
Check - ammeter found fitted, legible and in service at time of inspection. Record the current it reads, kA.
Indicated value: 2.9 kA
